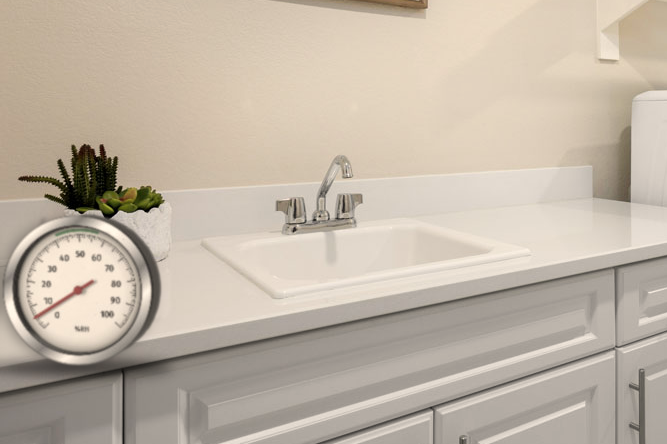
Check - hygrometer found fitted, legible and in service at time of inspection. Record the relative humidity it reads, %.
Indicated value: 5 %
